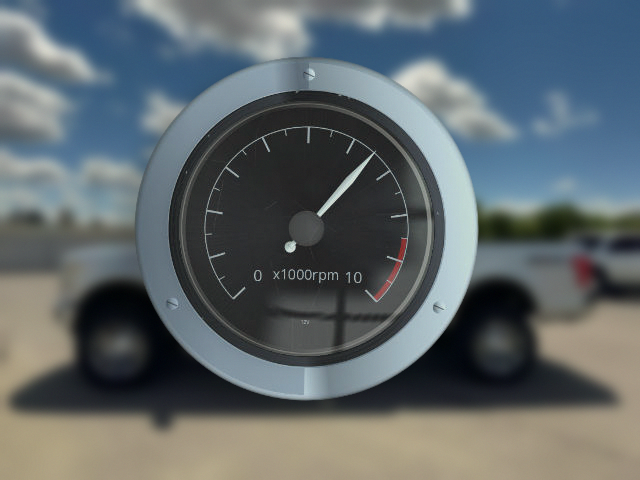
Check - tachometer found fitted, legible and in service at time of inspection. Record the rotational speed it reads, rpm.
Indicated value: 6500 rpm
